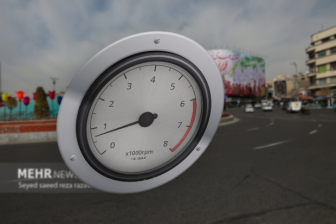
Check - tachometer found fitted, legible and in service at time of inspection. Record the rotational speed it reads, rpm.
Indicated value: 750 rpm
